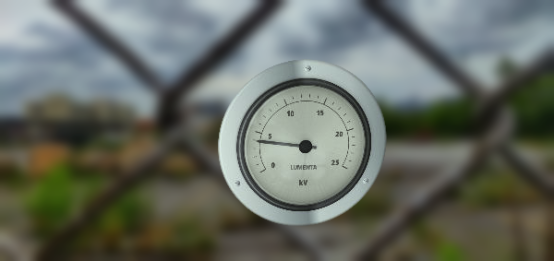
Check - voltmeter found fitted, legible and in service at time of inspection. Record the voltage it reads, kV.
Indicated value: 4 kV
